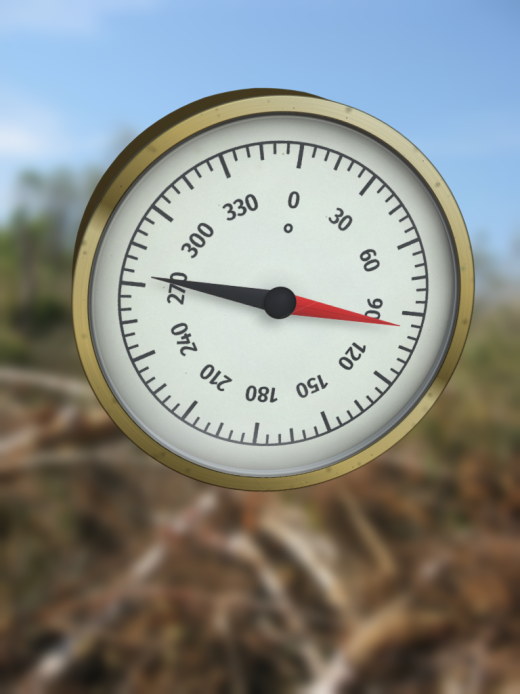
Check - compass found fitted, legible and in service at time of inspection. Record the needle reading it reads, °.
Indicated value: 95 °
